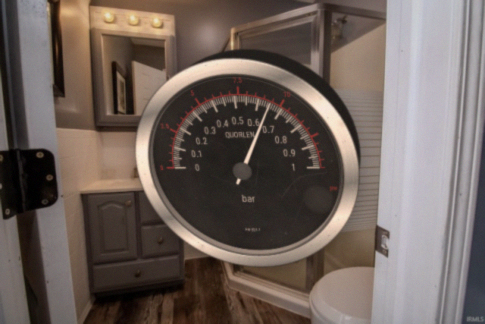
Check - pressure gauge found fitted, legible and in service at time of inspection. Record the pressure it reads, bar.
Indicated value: 0.65 bar
